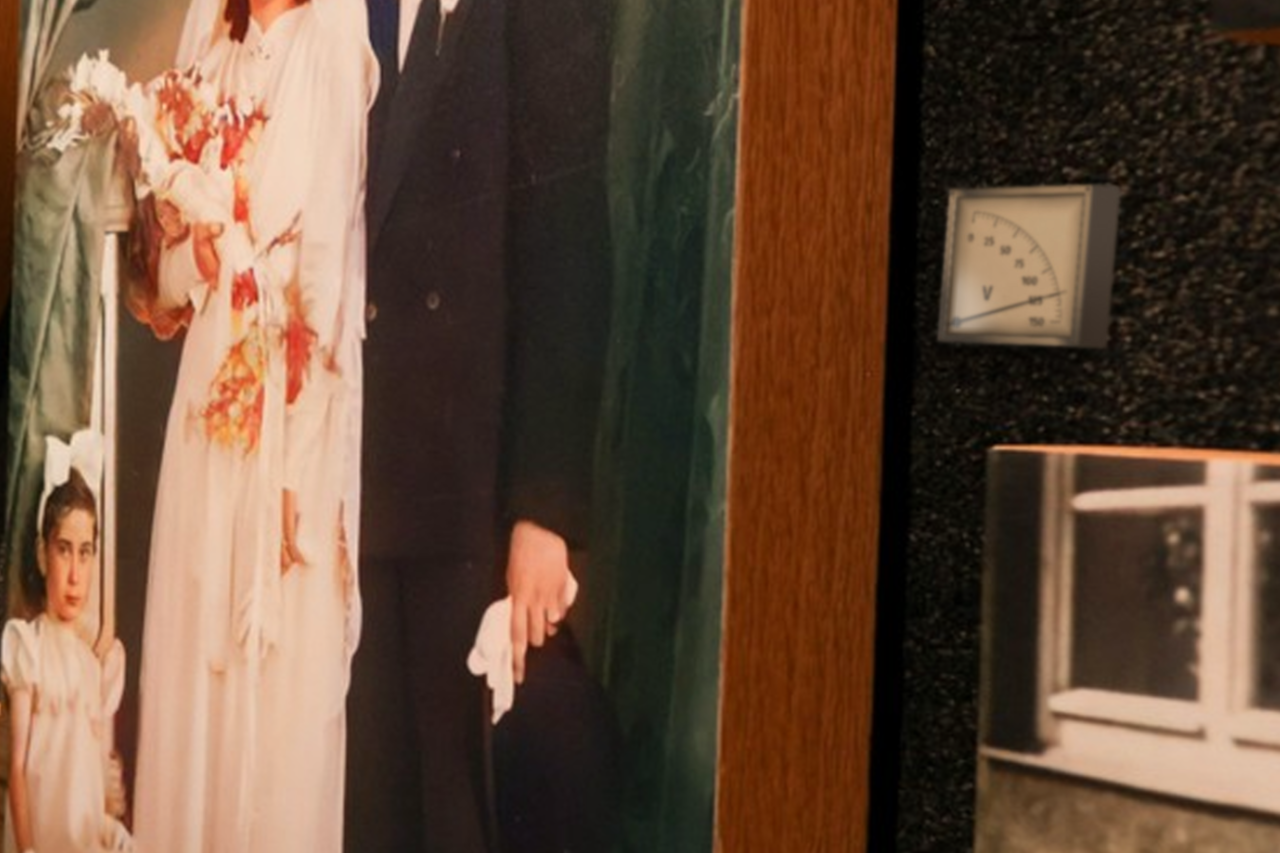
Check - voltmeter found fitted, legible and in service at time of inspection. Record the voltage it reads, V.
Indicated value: 125 V
